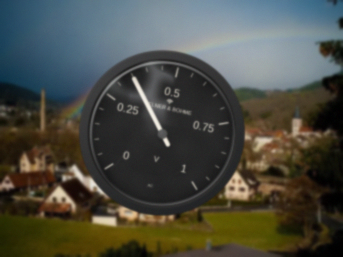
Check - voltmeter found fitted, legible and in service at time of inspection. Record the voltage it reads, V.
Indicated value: 0.35 V
